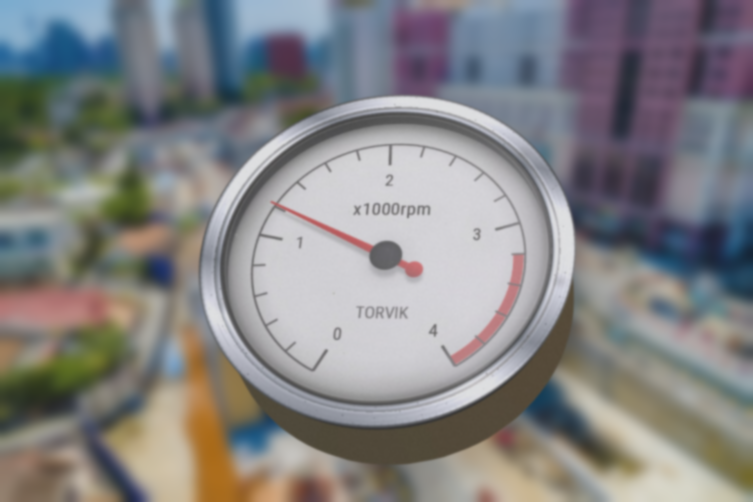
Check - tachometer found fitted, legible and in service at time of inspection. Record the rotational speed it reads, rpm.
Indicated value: 1200 rpm
